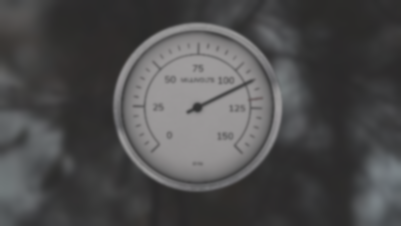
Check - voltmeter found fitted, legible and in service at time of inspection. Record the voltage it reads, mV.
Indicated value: 110 mV
